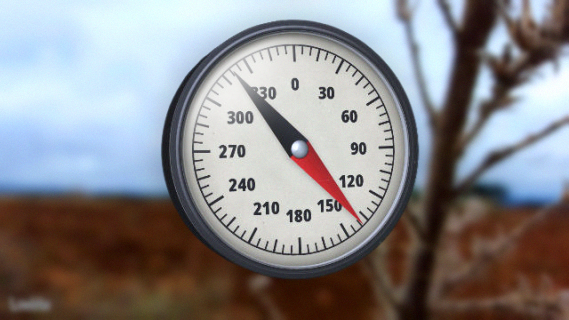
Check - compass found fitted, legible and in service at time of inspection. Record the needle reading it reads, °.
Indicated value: 140 °
